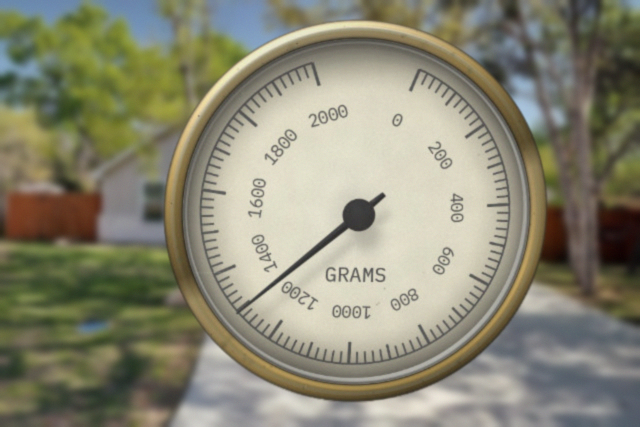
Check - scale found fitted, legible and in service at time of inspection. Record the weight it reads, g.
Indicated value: 1300 g
